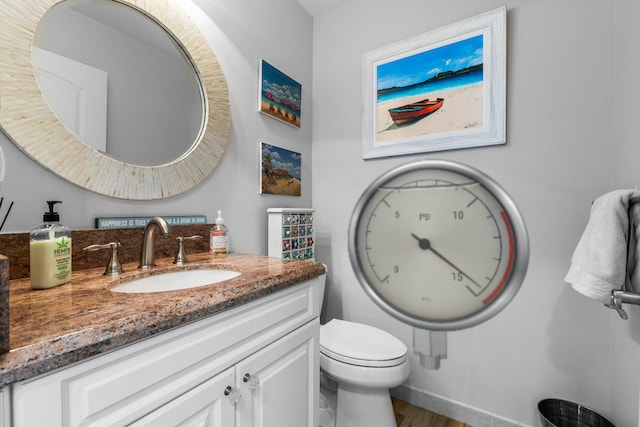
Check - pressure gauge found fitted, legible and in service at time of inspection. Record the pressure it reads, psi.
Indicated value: 14.5 psi
